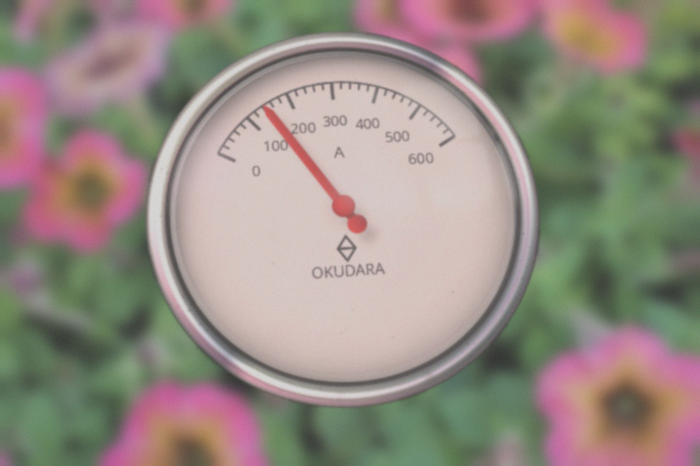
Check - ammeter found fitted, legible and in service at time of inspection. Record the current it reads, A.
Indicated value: 140 A
